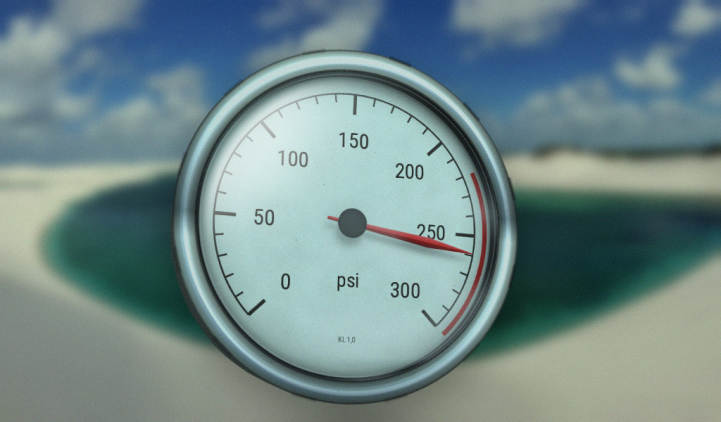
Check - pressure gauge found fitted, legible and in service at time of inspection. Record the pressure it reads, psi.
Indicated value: 260 psi
